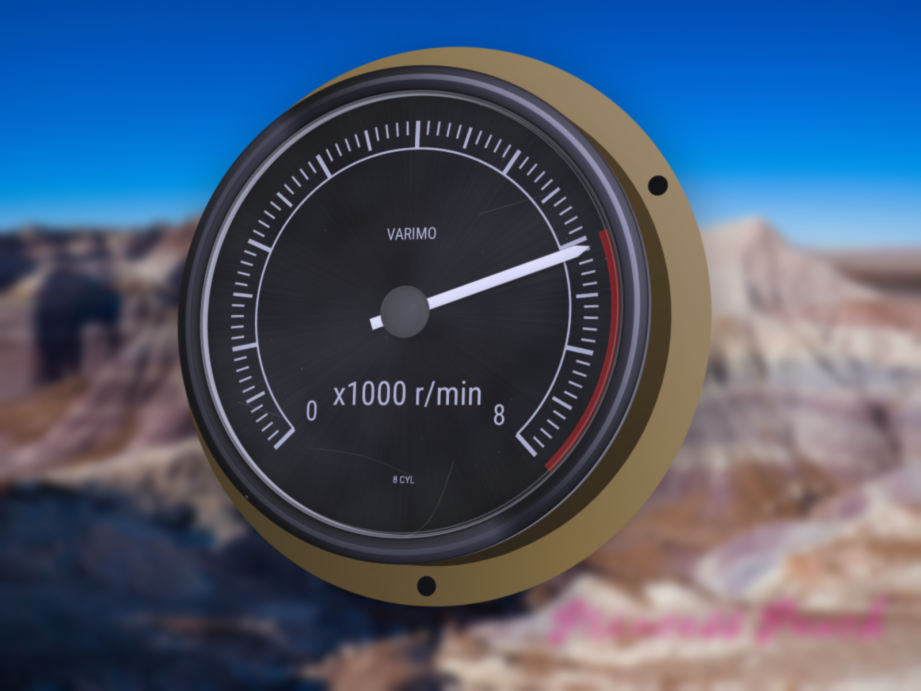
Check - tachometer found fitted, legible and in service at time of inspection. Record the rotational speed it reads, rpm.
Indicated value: 6100 rpm
